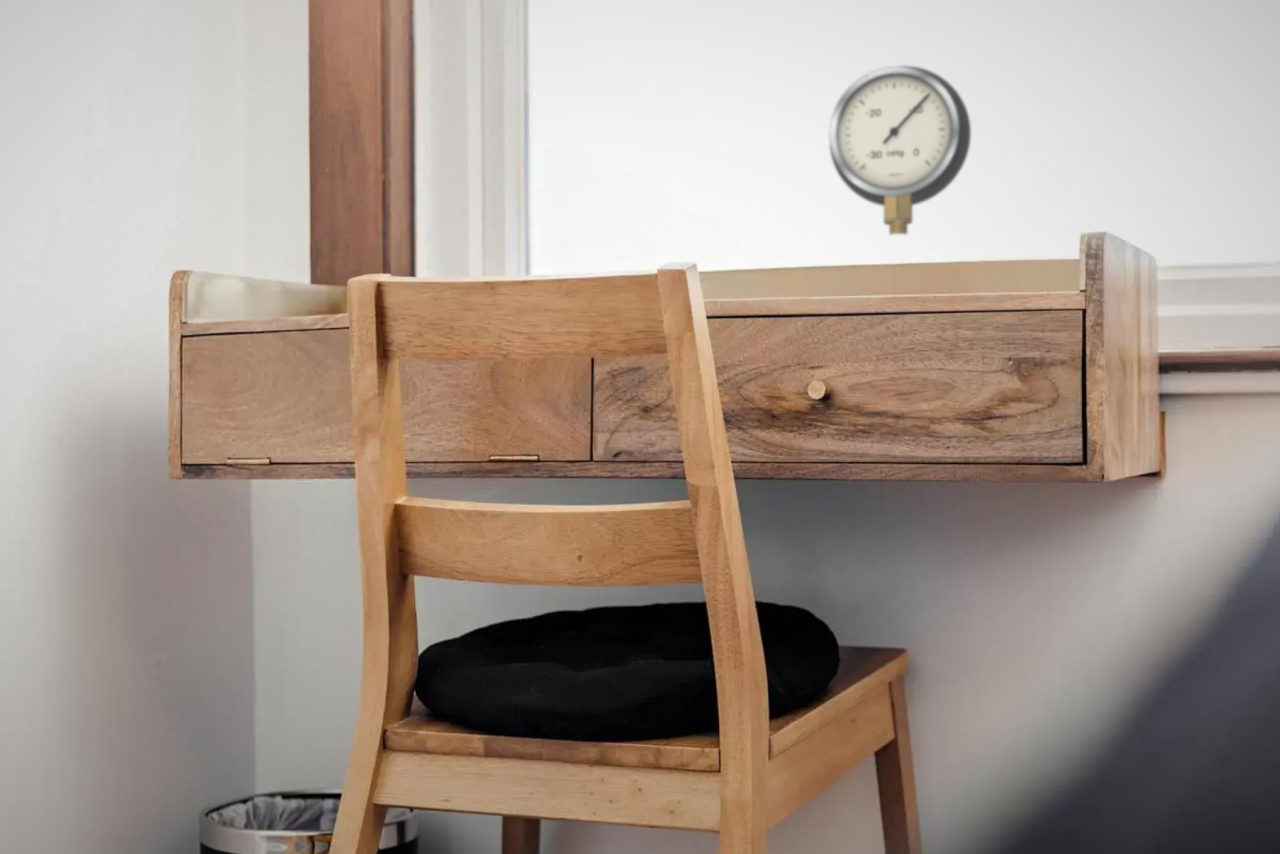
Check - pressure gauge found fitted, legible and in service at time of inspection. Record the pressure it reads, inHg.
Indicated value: -10 inHg
